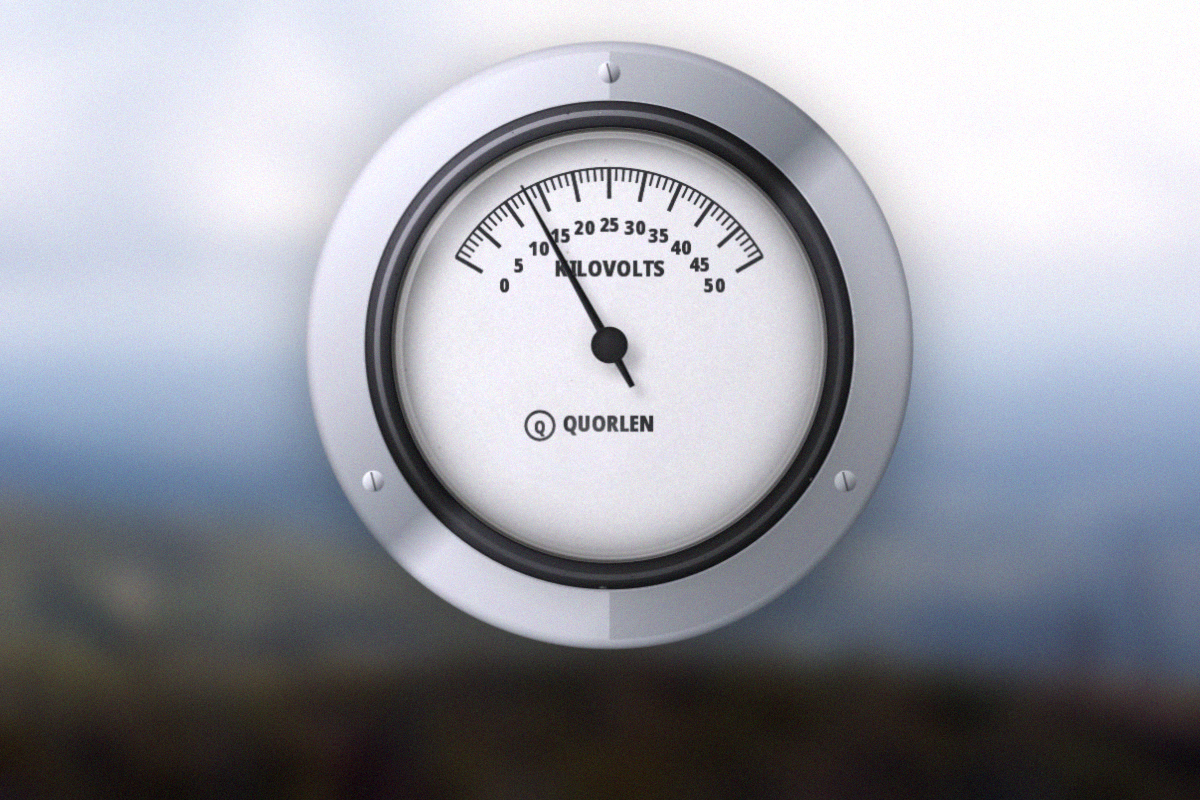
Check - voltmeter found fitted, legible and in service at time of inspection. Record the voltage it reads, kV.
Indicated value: 13 kV
